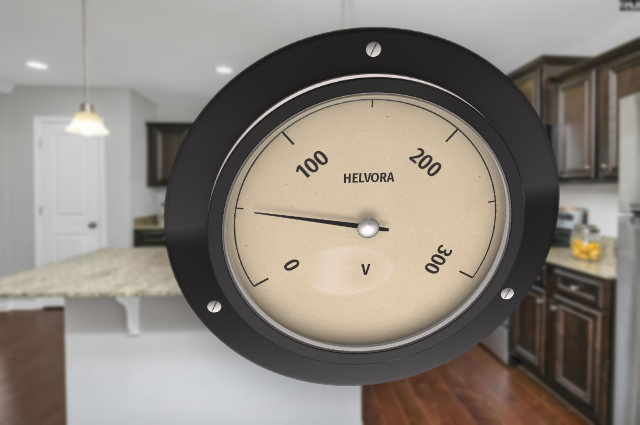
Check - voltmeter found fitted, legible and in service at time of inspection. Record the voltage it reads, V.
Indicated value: 50 V
